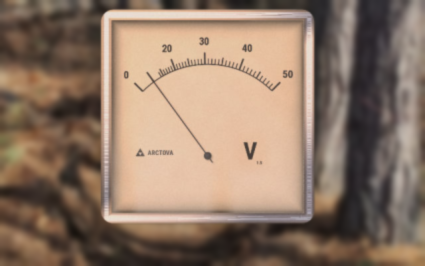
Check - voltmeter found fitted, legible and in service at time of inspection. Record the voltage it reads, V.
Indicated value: 10 V
